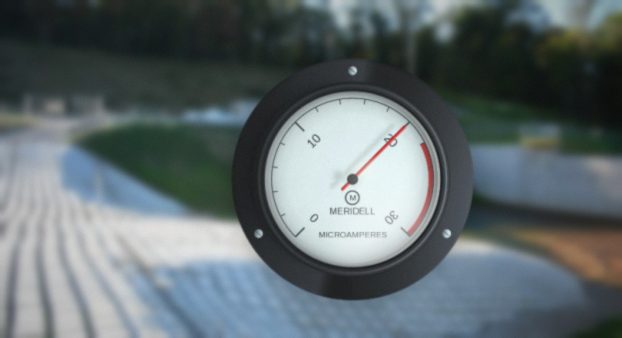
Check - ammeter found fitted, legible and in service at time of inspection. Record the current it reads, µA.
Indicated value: 20 µA
